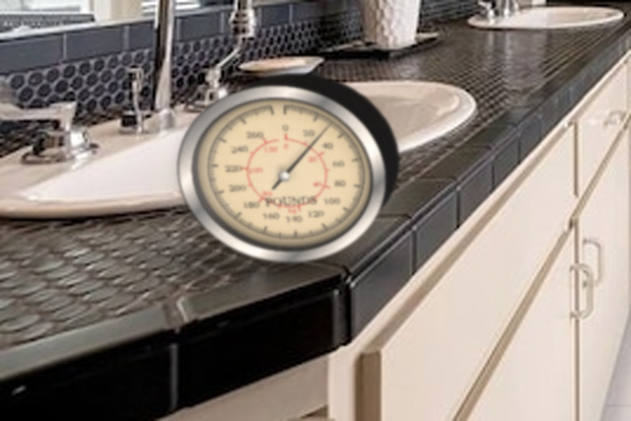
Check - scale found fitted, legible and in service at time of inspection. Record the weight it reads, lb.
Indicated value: 30 lb
